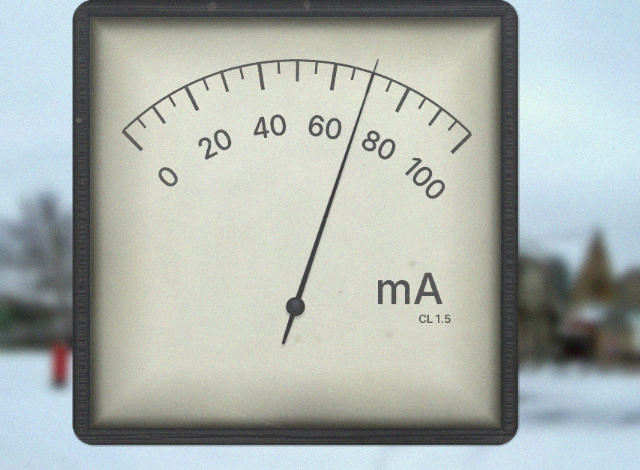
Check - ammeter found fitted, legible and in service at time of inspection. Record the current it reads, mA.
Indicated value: 70 mA
